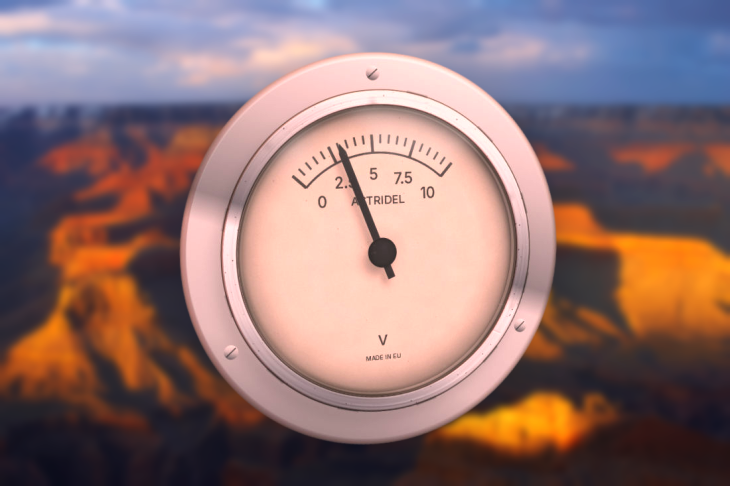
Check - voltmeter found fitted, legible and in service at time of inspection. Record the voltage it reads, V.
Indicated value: 3 V
